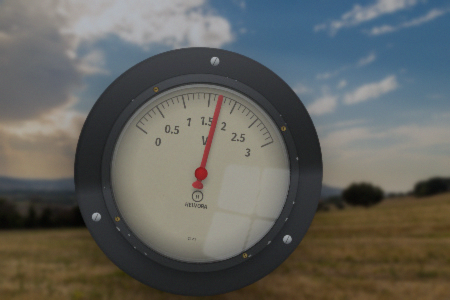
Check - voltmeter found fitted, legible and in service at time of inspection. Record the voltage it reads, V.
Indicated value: 1.7 V
